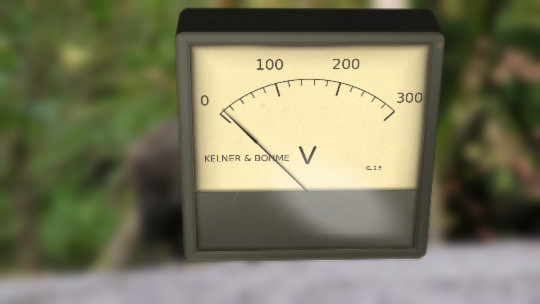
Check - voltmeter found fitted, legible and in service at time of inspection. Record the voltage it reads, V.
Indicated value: 10 V
